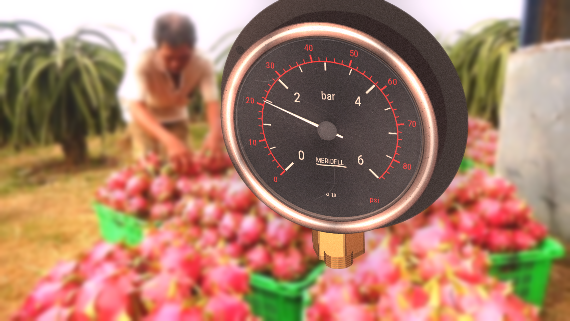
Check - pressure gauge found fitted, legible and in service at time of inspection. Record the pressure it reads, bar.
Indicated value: 1.5 bar
